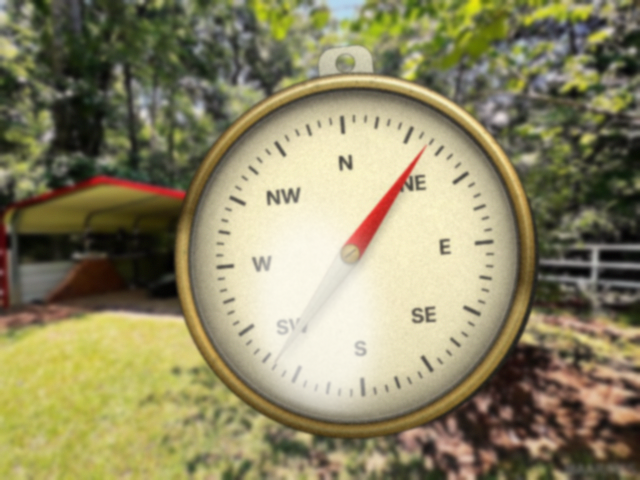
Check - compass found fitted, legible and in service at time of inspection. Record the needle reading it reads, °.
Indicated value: 40 °
